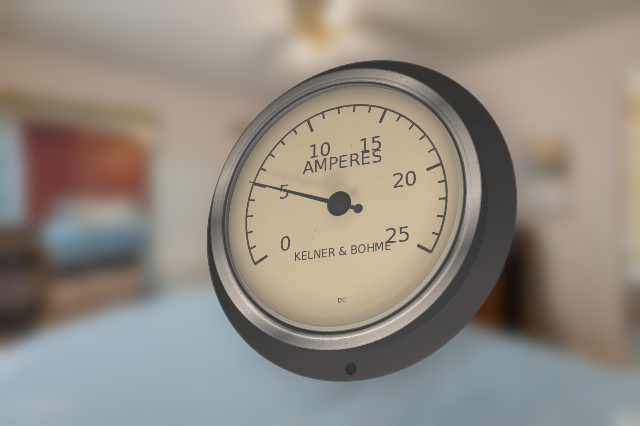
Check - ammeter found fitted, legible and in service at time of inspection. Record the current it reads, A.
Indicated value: 5 A
